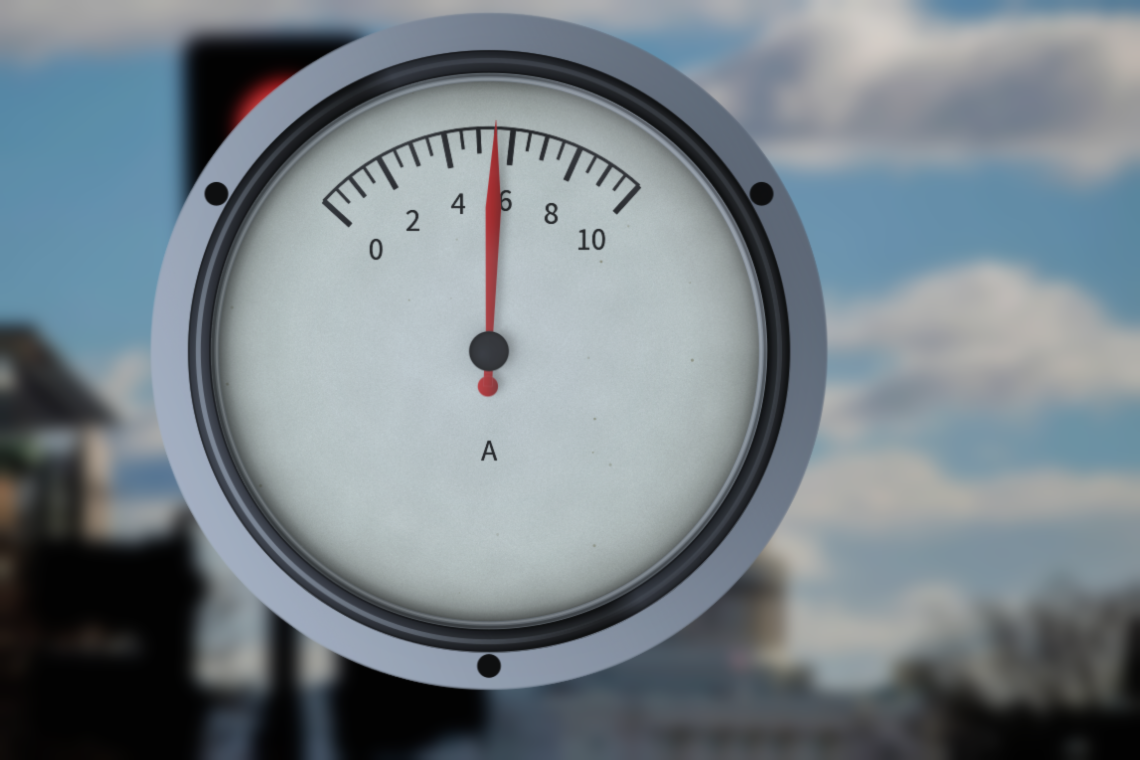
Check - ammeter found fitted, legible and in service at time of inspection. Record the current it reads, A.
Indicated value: 5.5 A
